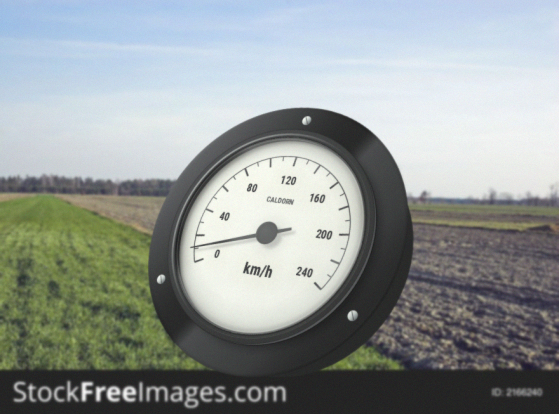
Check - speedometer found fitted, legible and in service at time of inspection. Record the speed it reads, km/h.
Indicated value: 10 km/h
